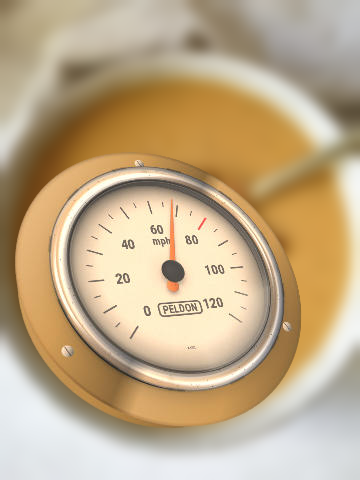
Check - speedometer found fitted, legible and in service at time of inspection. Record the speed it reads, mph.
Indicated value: 67.5 mph
